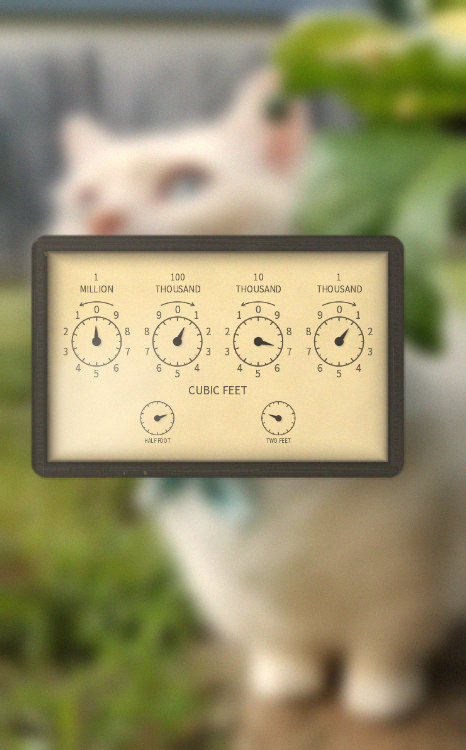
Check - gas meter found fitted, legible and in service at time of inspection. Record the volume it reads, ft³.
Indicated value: 7100 ft³
